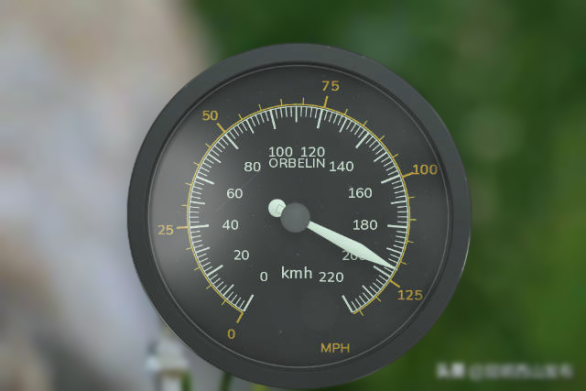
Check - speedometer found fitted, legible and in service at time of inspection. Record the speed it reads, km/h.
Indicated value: 196 km/h
